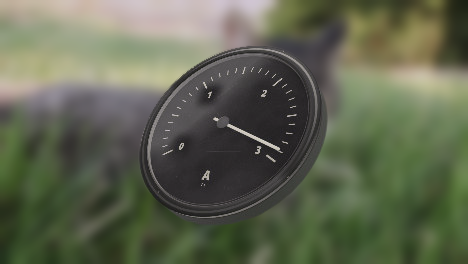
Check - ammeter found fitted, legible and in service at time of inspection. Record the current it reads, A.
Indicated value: 2.9 A
